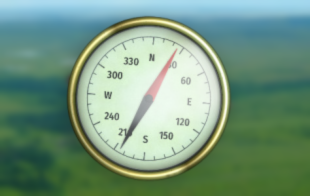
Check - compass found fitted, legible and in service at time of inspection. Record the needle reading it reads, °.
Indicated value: 25 °
